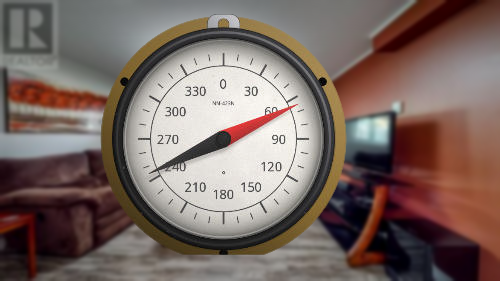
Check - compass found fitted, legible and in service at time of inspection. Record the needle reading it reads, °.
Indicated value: 65 °
